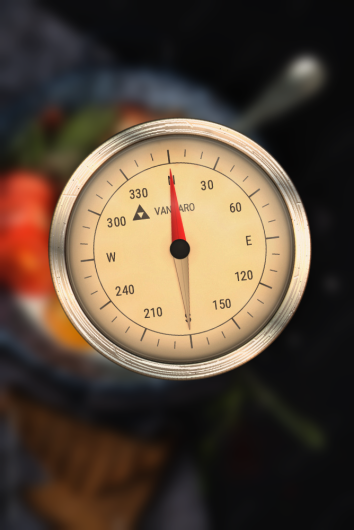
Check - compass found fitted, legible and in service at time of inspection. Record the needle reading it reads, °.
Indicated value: 0 °
